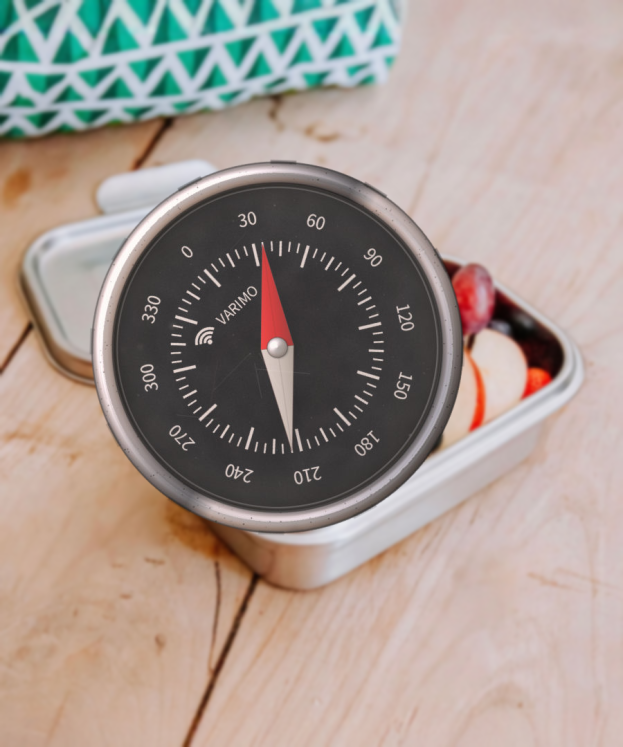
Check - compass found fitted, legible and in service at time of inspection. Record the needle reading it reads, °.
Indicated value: 35 °
